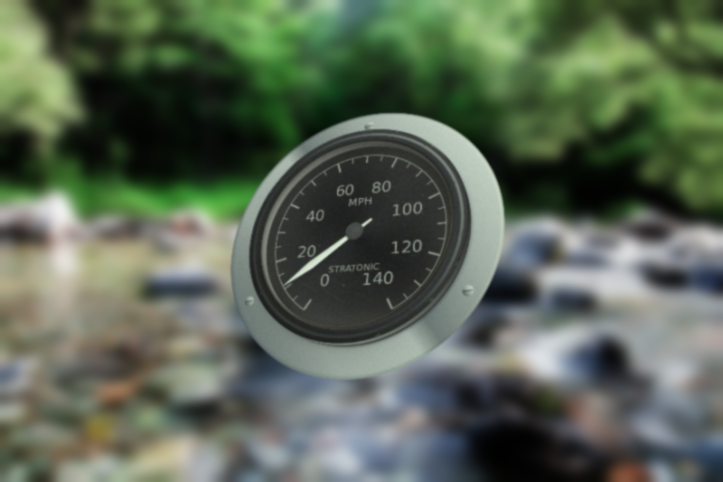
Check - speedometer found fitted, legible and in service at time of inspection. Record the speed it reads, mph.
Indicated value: 10 mph
